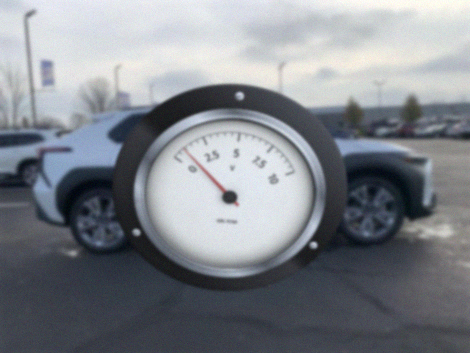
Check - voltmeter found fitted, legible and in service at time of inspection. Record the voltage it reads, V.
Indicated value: 1 V
